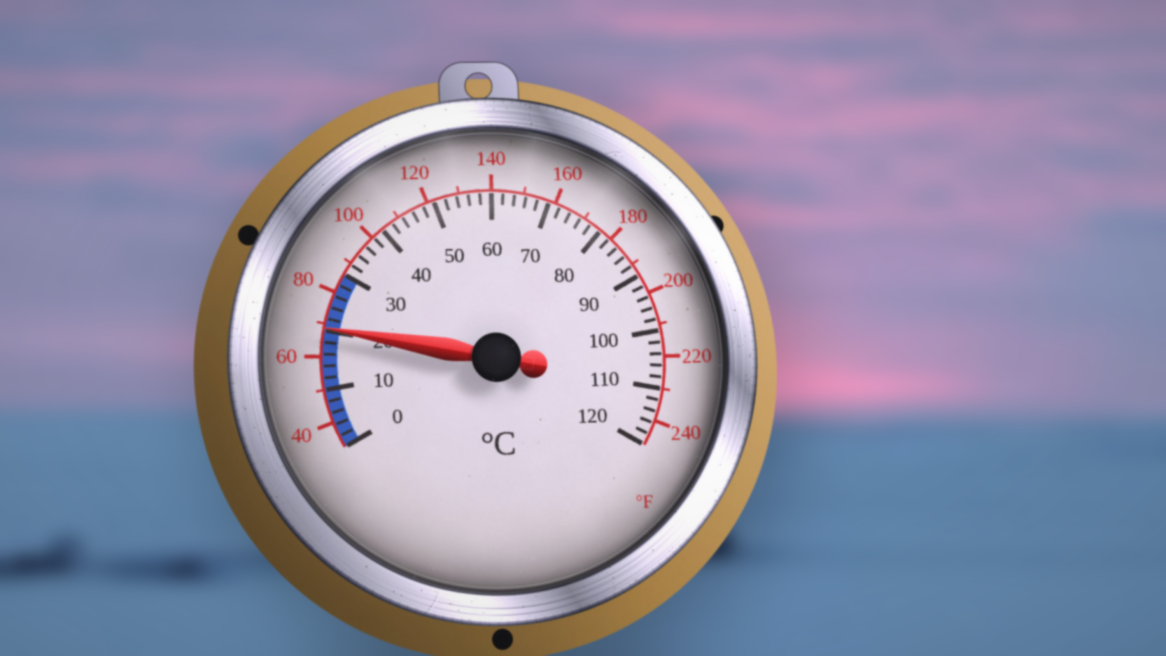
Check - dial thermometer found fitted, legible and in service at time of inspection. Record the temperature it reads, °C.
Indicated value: 20 °C
